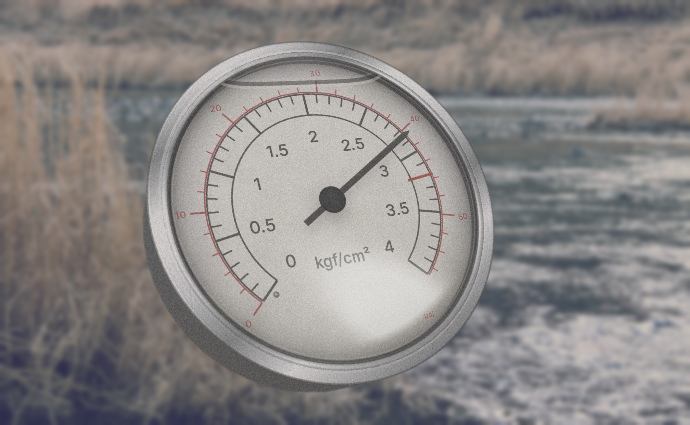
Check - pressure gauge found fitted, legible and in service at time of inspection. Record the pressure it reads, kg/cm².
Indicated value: 2.85 kg/cm²
